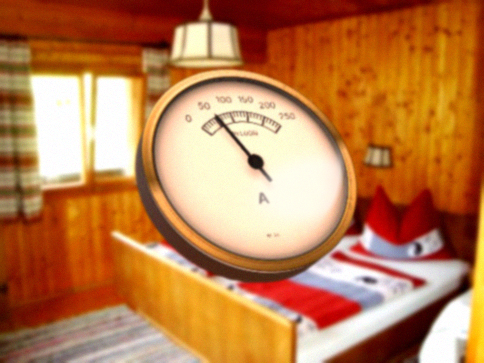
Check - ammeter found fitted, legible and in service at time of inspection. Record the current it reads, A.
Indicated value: 50 A
